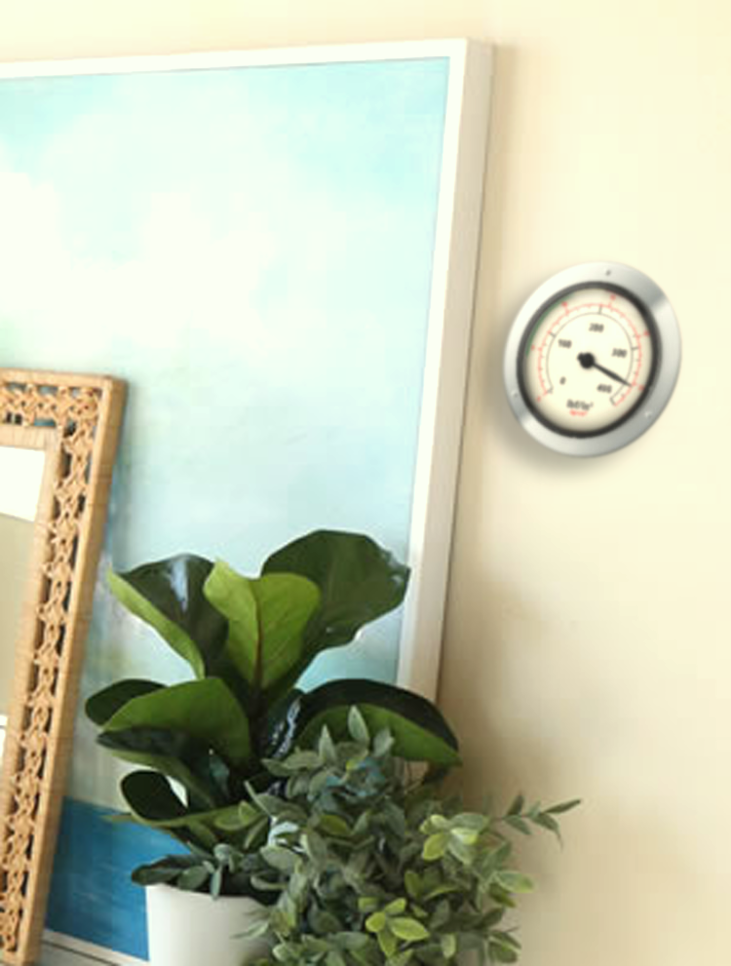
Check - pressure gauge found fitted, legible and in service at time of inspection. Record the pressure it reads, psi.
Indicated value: 360 psi
